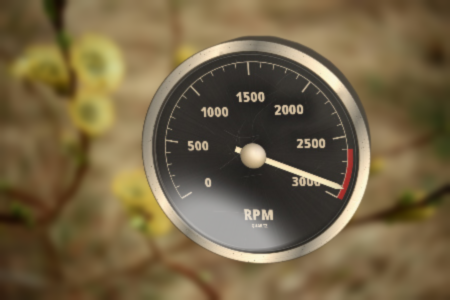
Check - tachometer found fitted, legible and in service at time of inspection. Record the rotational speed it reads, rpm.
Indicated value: 2900 rpm
